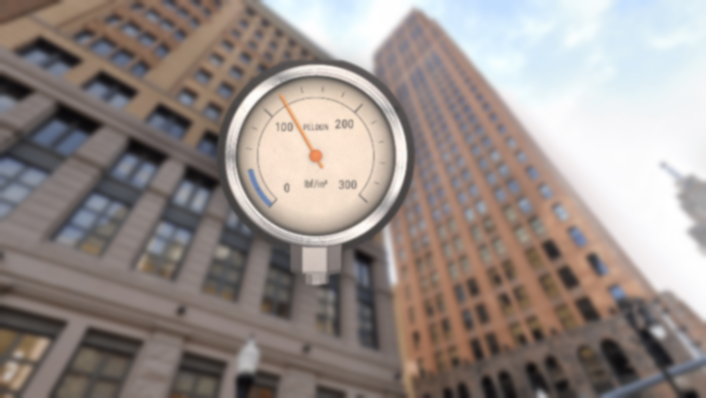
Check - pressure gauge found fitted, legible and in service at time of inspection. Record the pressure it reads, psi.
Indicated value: 120 psi
